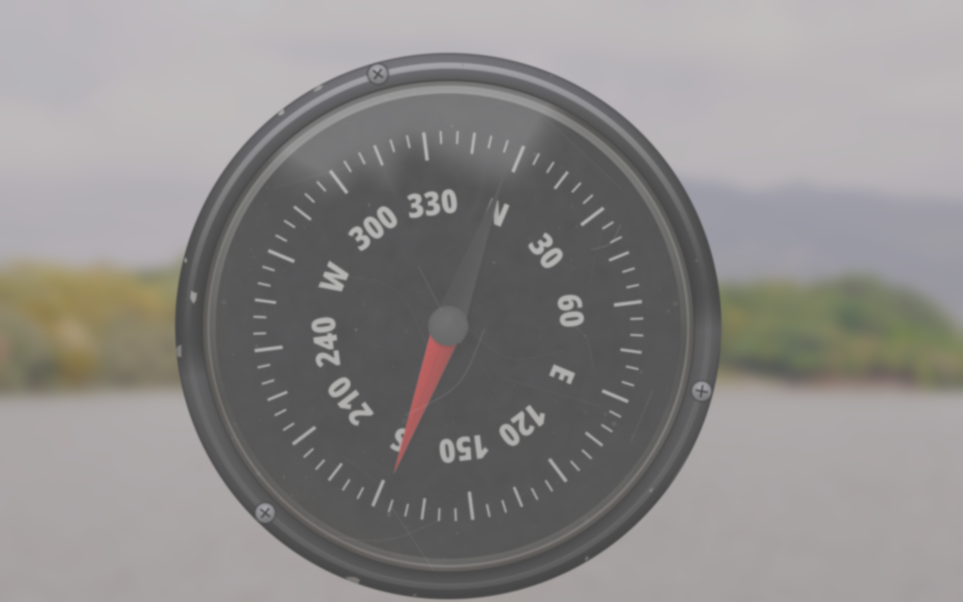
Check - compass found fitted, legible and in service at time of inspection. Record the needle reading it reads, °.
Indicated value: 177.5 °
